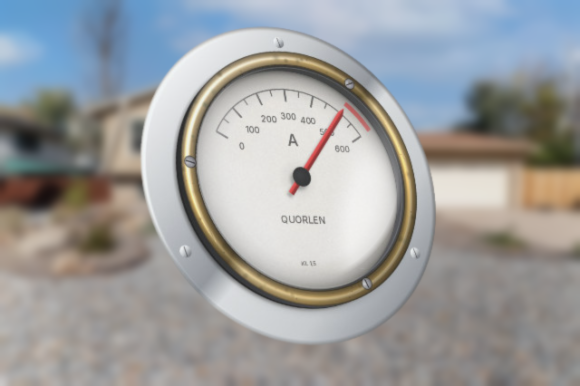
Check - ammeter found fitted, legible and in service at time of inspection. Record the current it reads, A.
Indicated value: 500 A
